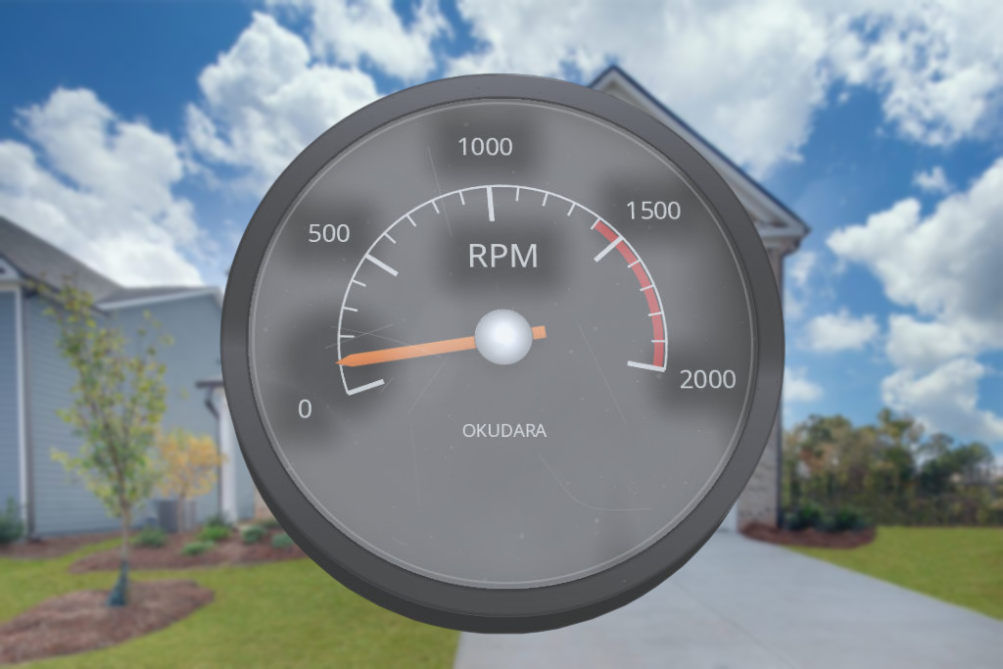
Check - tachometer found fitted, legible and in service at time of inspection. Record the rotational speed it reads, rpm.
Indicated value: 100 rpm
